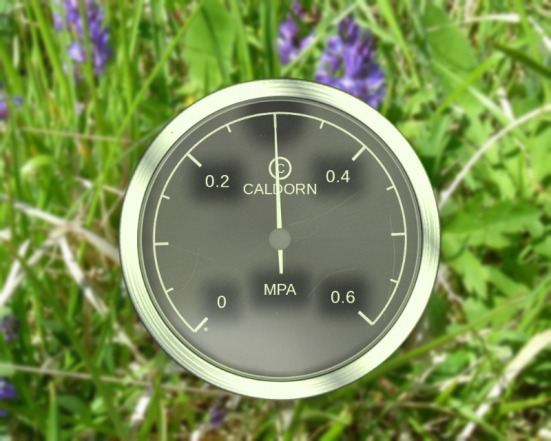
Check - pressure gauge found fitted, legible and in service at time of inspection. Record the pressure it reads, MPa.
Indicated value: 0.3 MPa
